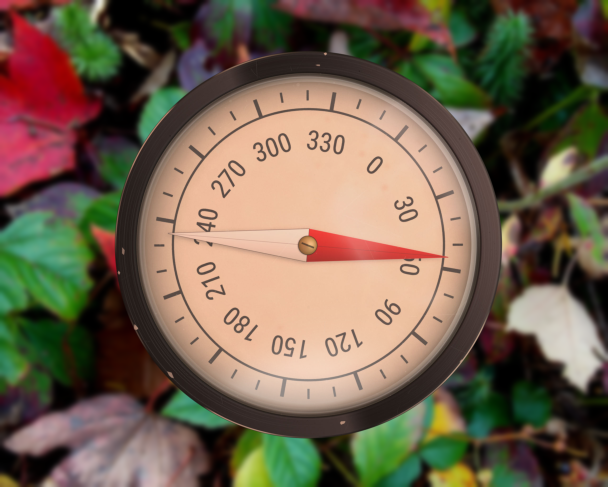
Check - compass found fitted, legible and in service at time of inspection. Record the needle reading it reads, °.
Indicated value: 55 °
